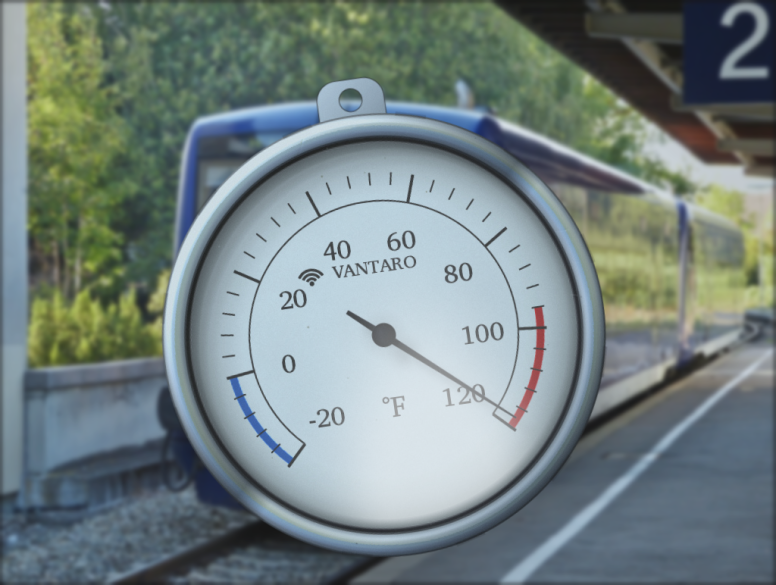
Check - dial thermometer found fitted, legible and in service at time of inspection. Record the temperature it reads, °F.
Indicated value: 118 °F
